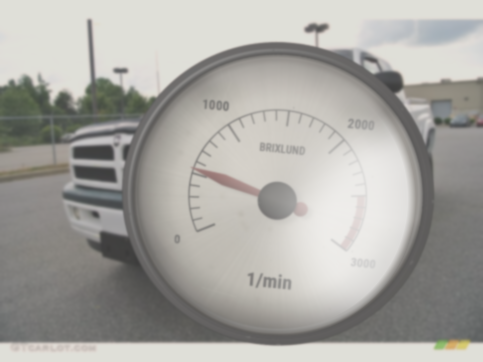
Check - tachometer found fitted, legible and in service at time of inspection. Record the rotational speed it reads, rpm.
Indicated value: 550 rpm
